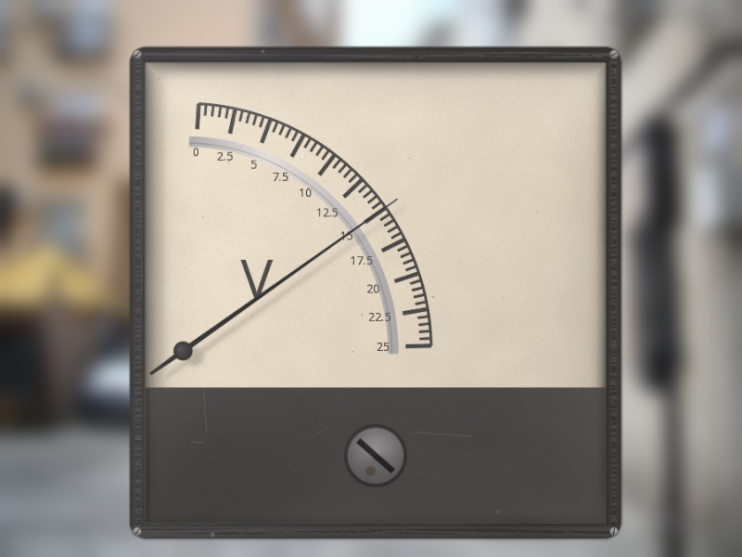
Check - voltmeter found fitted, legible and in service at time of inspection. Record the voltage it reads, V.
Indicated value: 15 V
